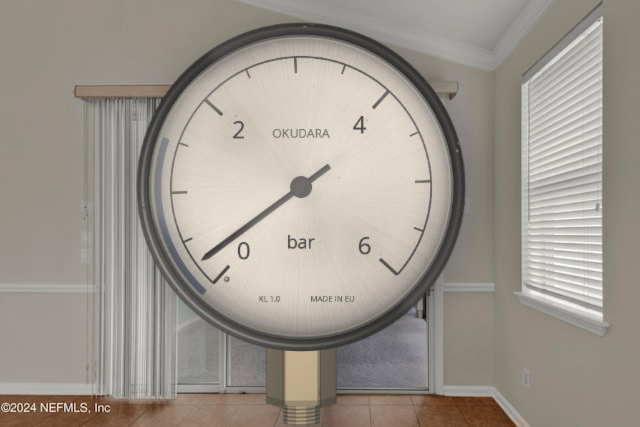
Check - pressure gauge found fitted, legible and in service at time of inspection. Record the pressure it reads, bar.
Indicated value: 0.25 bar
